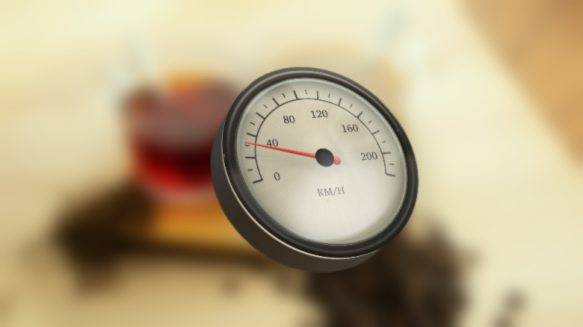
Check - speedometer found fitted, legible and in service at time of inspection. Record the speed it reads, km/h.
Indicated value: 30 km/h
